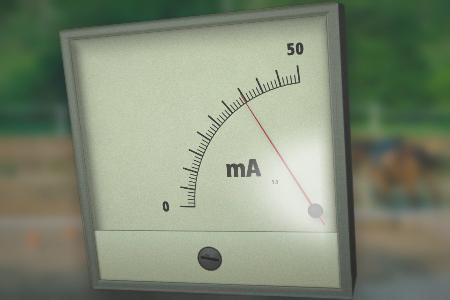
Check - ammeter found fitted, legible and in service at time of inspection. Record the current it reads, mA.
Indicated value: 35 mA
